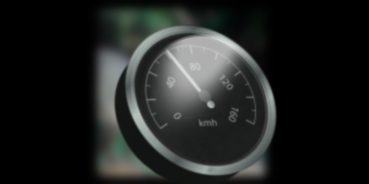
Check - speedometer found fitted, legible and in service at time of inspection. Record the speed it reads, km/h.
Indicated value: 60 km/h
